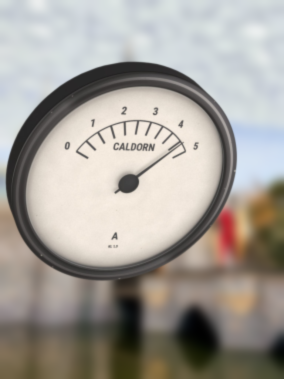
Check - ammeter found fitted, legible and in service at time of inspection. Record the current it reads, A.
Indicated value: 4.5 A
